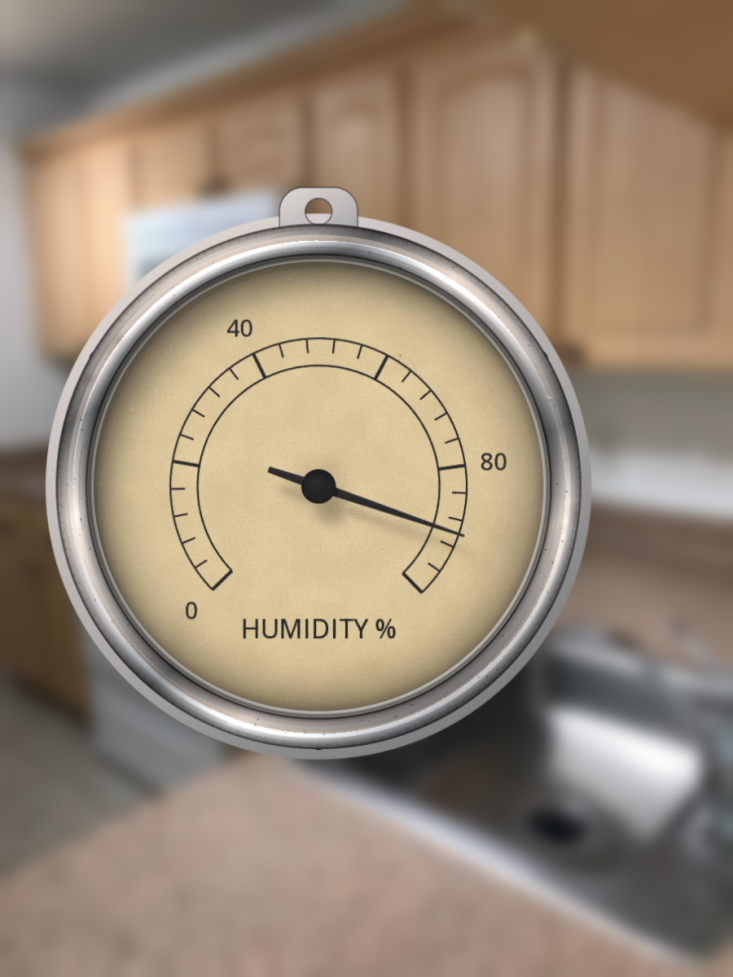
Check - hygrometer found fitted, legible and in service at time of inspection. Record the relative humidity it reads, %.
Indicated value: 90 %
